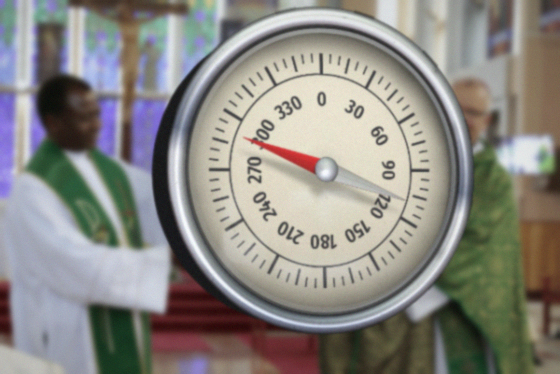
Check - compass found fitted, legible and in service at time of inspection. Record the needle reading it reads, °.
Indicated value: 290 °
